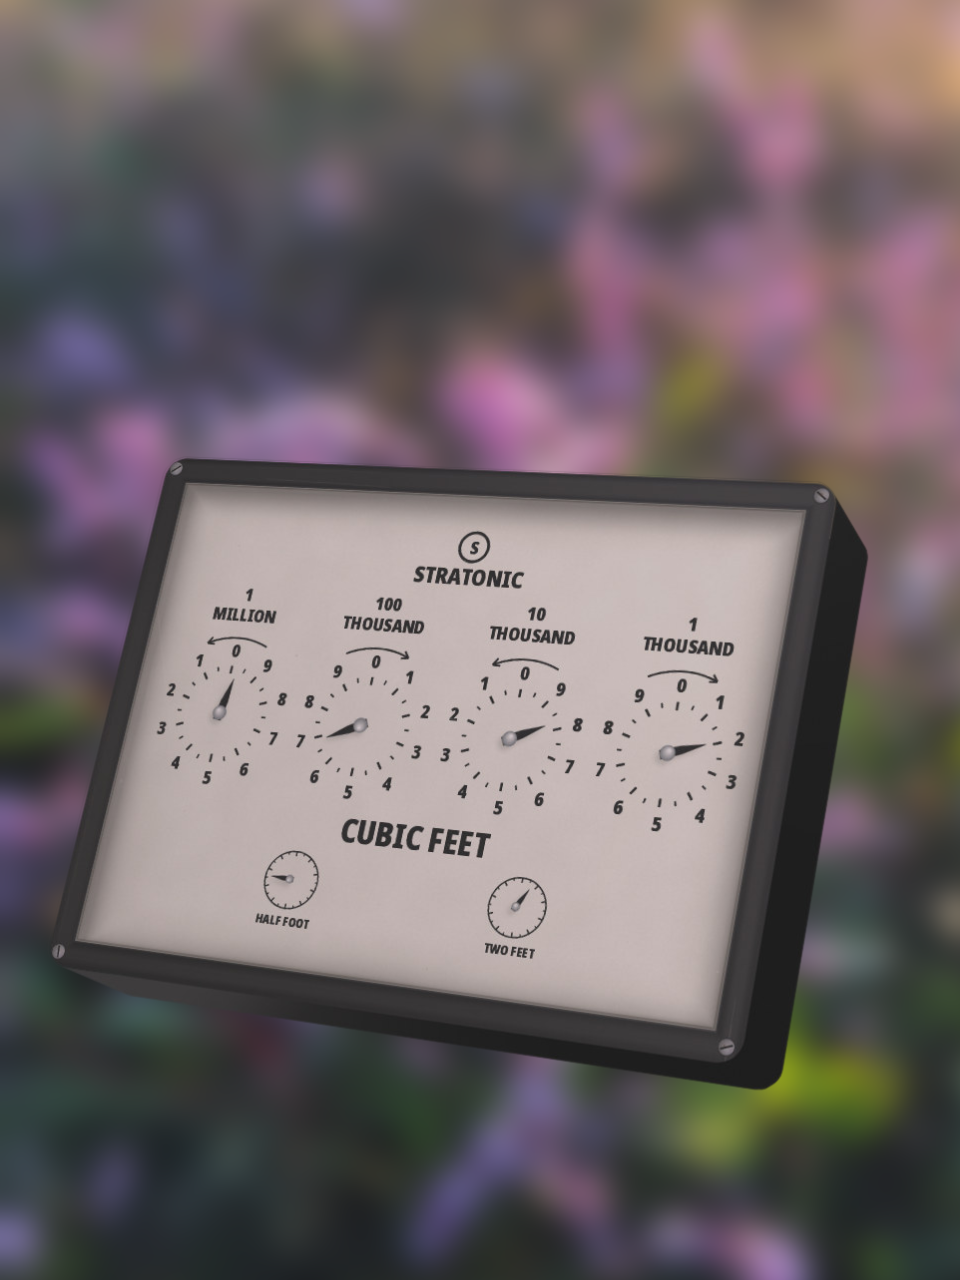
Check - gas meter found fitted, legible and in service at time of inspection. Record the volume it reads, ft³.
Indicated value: 968200 ft³
